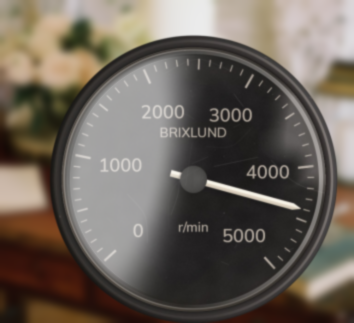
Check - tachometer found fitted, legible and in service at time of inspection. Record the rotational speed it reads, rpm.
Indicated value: 4400 rpm
